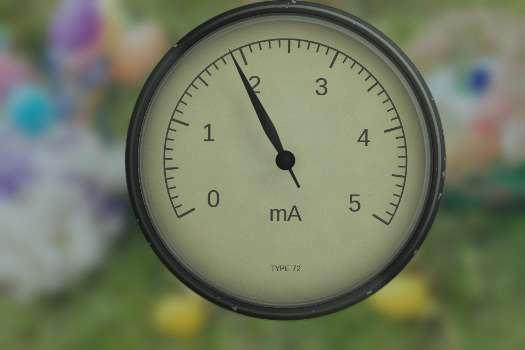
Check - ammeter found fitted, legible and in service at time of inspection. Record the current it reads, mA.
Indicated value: 1.9 mA
